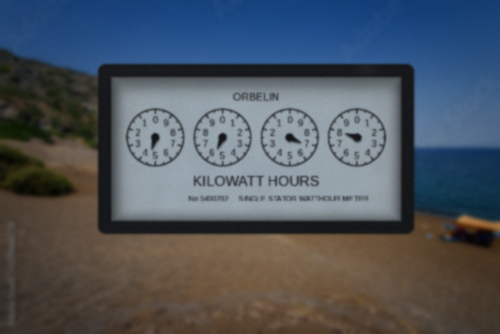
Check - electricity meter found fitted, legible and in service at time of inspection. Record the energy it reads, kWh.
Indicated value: 4568 kWh
